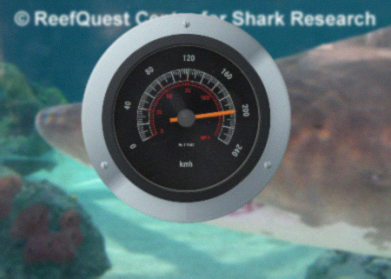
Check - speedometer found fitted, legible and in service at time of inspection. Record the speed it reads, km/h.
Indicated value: 200 km/h
